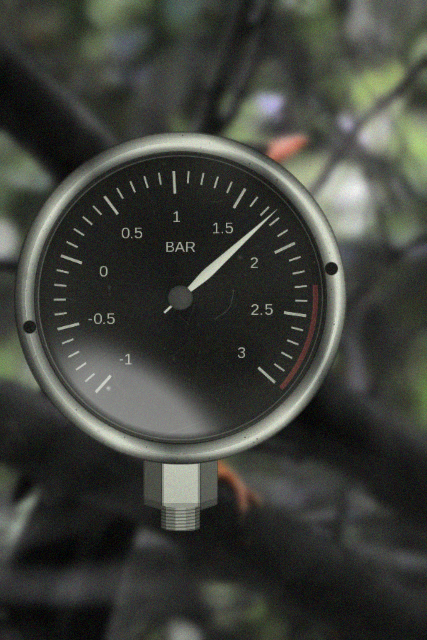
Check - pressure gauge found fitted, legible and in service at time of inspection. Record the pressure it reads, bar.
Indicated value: 1.75 bar
